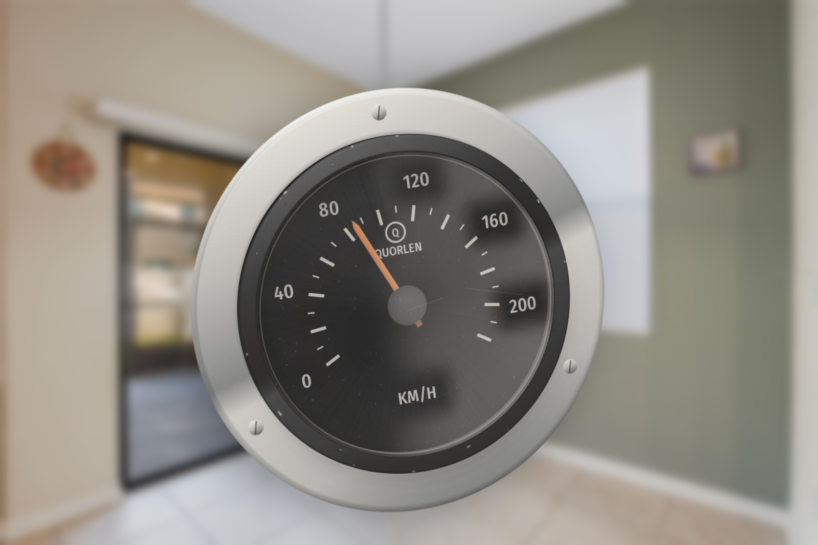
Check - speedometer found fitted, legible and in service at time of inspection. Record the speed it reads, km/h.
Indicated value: 85 km/h
